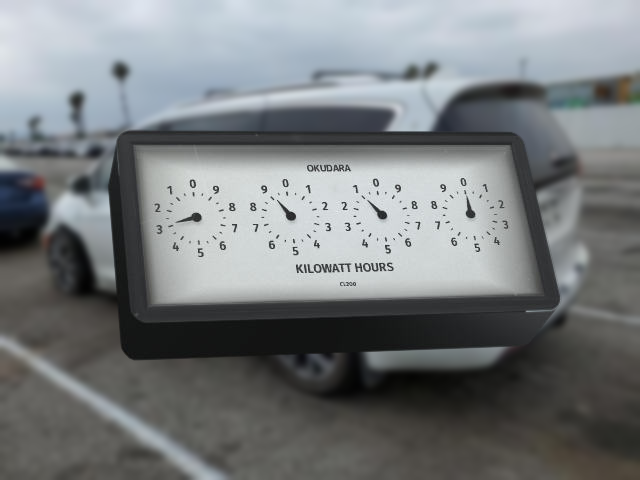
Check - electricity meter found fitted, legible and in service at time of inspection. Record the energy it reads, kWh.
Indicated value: 2910 kWh
